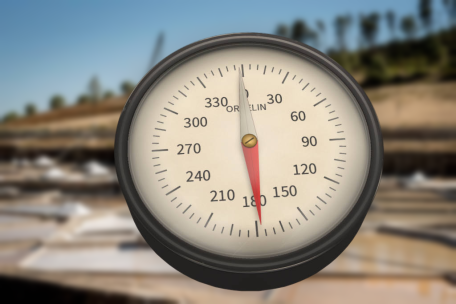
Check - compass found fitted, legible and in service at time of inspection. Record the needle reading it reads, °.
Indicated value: 177.5 °
